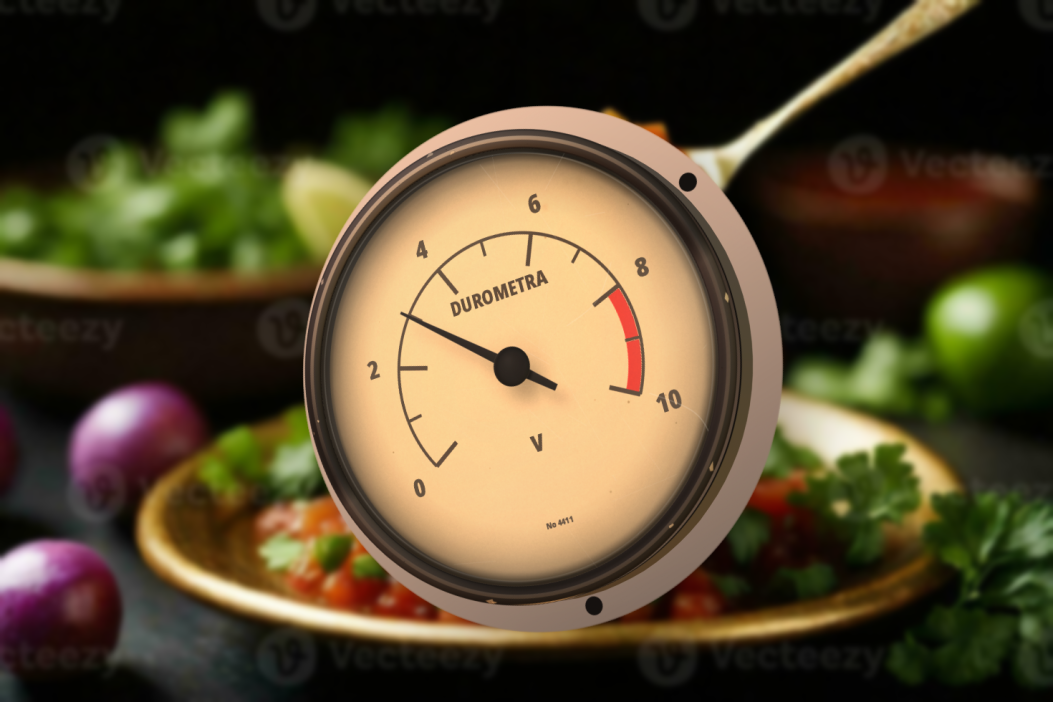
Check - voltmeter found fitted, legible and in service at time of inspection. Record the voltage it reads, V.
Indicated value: 3 V
